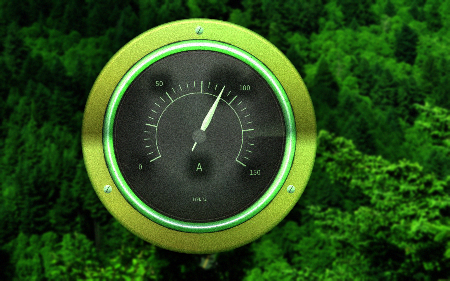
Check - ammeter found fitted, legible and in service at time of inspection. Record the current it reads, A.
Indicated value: 90 A
